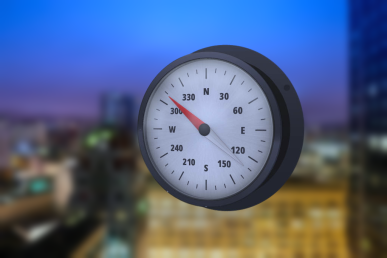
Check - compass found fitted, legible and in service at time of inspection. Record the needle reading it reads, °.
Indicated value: 310 °
